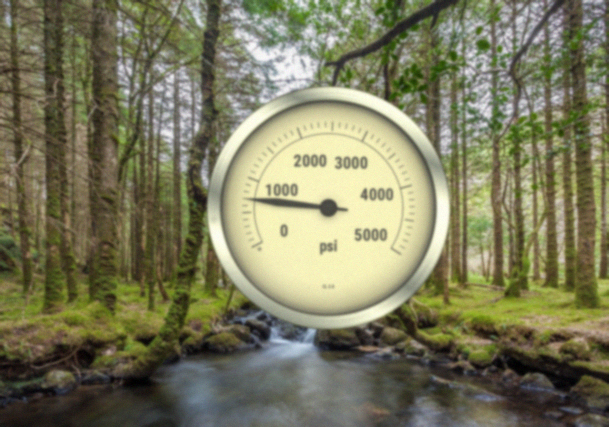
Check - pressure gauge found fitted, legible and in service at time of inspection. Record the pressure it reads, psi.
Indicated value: 700 psi
